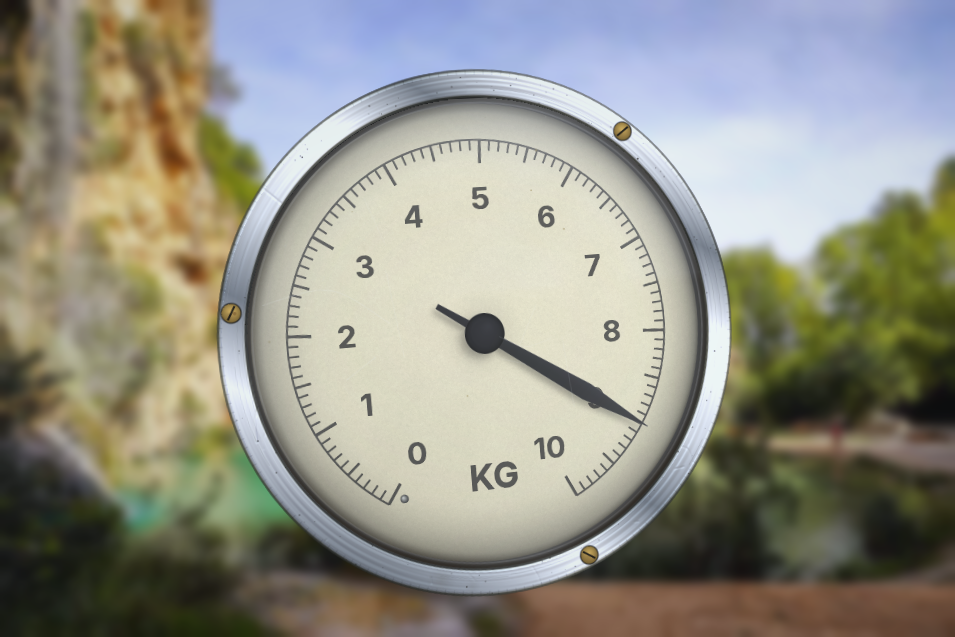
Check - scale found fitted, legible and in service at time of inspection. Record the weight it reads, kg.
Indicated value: 9 kg
